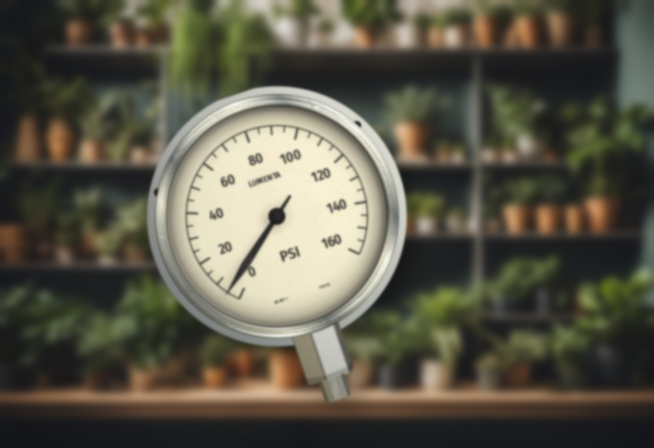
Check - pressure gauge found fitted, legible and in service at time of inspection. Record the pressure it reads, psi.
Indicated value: 5 psi
